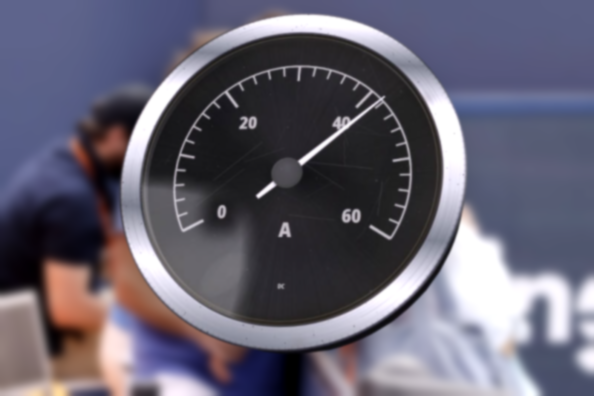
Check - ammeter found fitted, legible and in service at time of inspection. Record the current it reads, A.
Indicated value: 42 A
